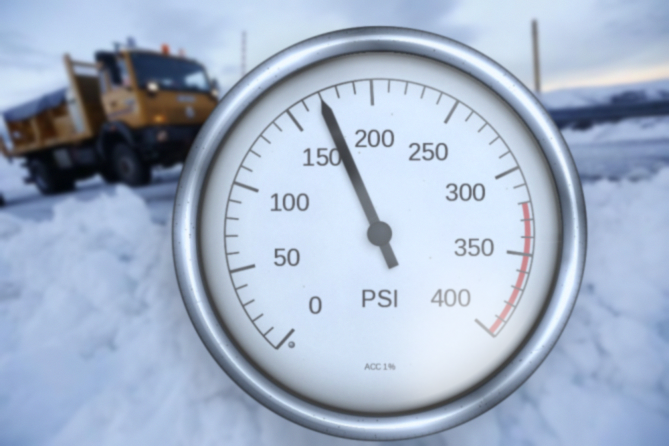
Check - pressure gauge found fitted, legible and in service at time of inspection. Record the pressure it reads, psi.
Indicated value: 170 psi
